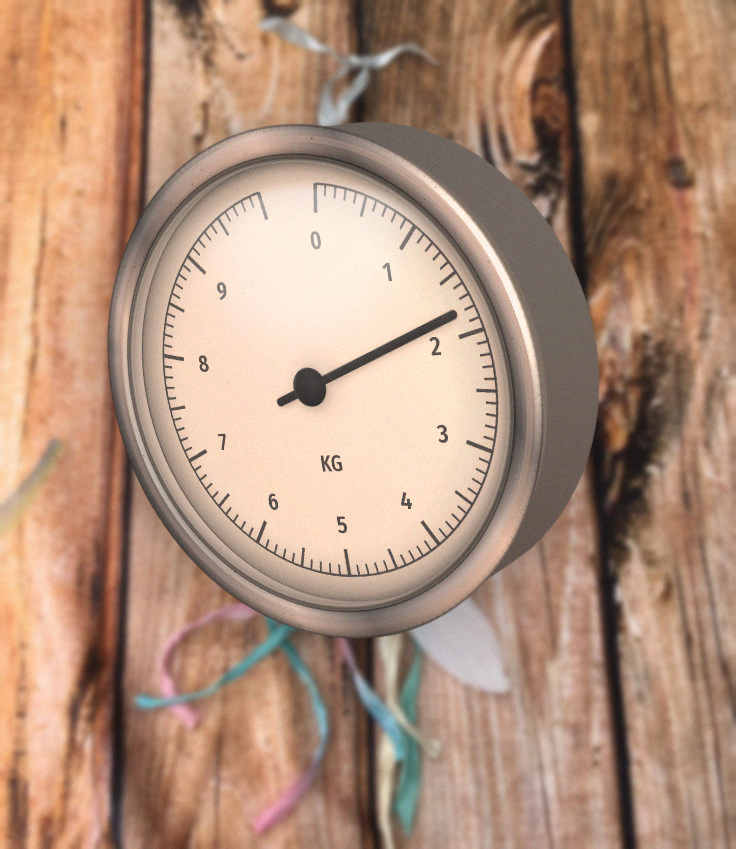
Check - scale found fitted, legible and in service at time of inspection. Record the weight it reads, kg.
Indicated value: 1.8 kg
